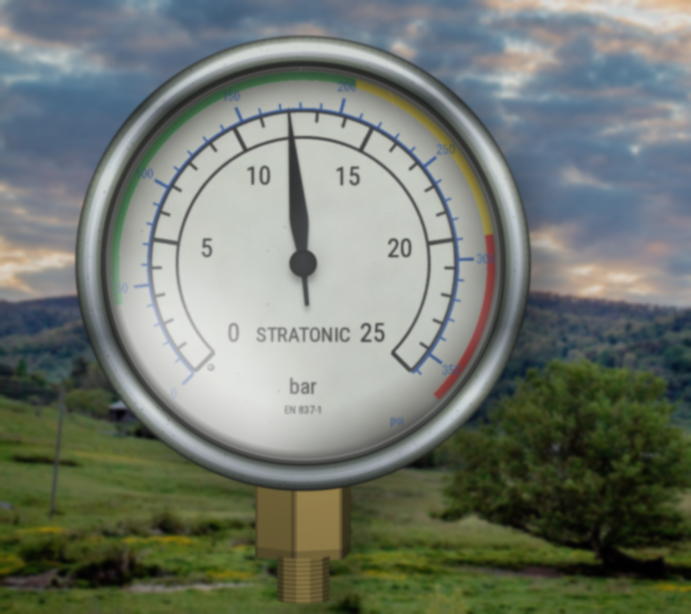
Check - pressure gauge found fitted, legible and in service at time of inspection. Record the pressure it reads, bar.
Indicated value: 12 bar
